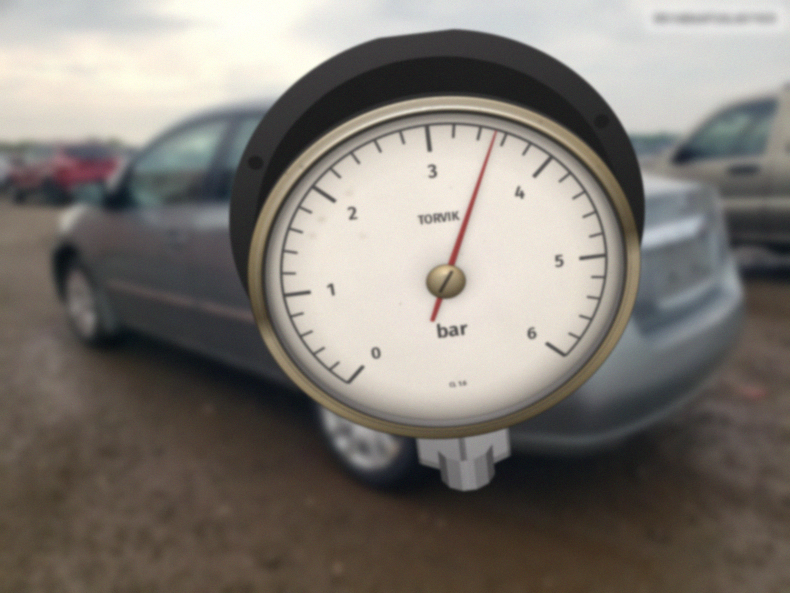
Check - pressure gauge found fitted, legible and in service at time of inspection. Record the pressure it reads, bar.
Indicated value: 3.5 bar
